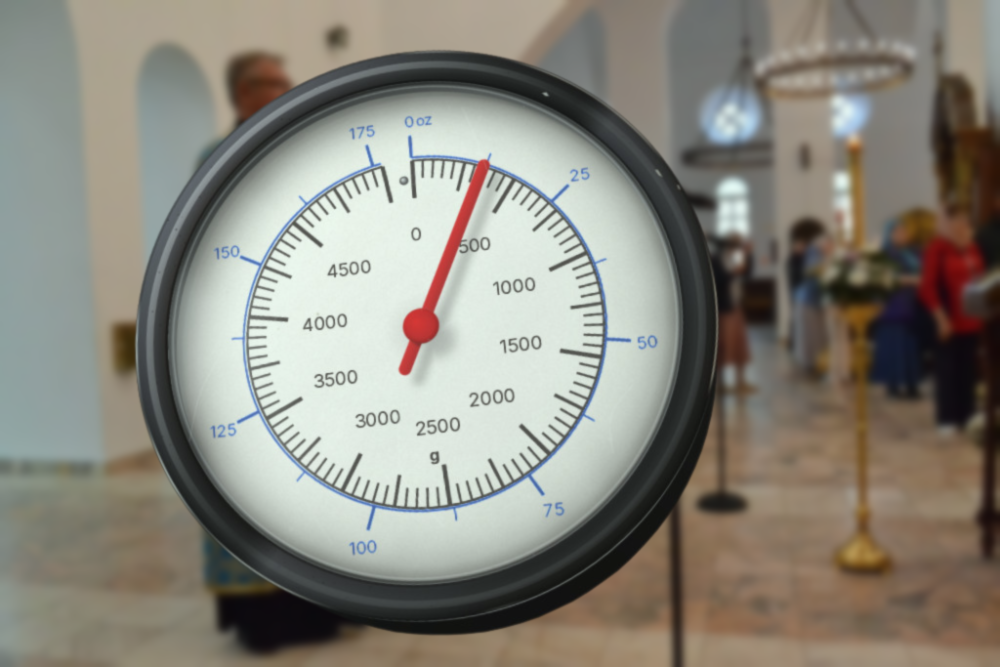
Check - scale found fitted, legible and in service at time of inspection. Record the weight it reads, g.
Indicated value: 350 g
